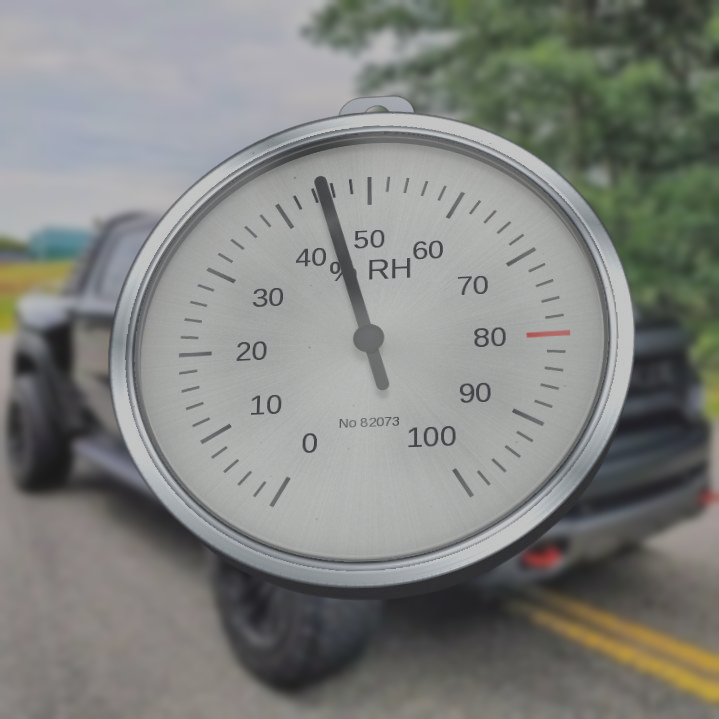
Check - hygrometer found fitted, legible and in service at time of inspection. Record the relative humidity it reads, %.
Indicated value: 45 %
